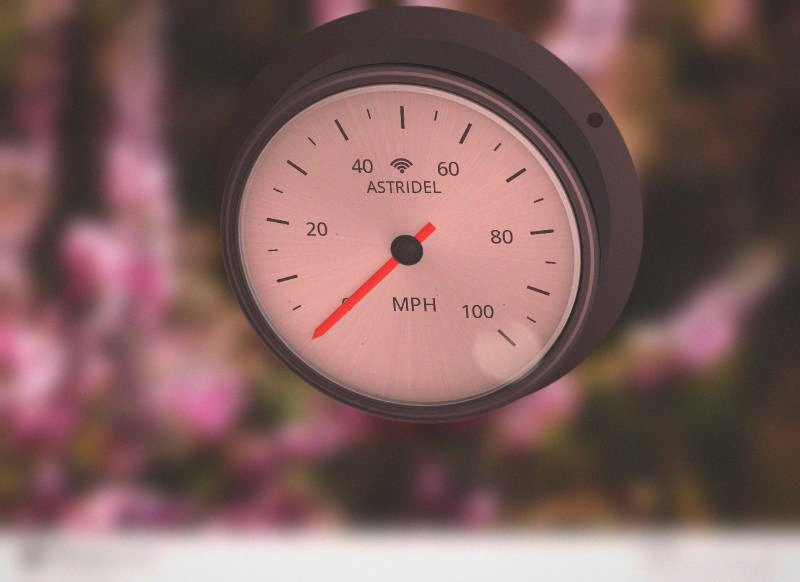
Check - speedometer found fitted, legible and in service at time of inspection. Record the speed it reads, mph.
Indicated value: 0 mph
